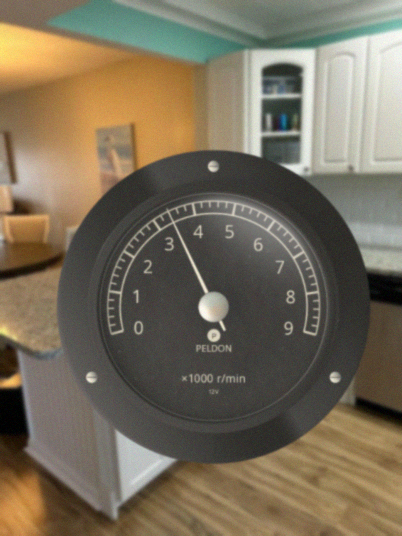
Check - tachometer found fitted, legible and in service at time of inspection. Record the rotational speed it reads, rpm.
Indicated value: 3400 rpm
